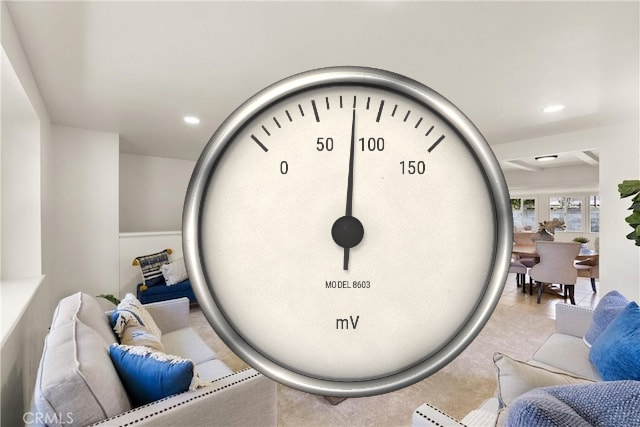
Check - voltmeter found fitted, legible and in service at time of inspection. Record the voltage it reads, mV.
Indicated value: 80 mV
